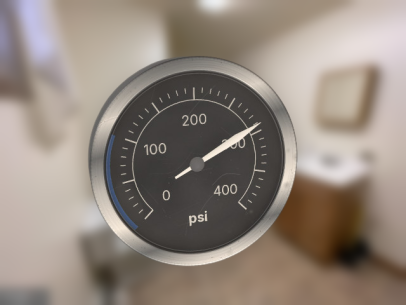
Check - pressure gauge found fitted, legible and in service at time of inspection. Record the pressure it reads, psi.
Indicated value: 290 psi
